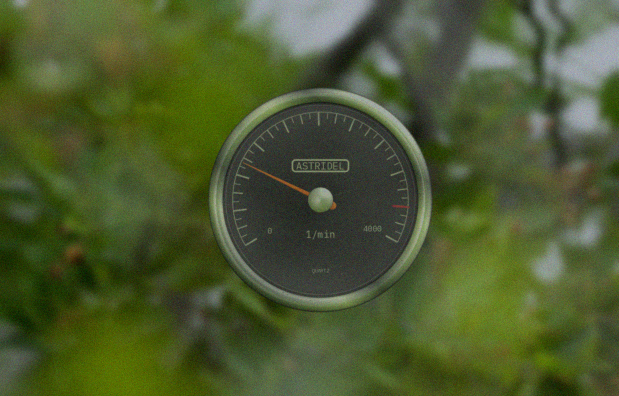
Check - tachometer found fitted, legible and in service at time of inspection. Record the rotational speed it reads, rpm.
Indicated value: 950 rpm
